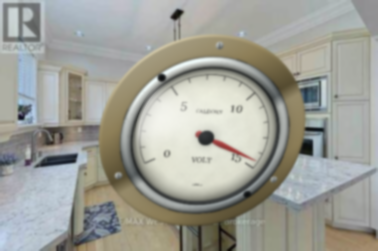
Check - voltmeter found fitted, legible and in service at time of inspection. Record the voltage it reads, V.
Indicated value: 14.5 V
